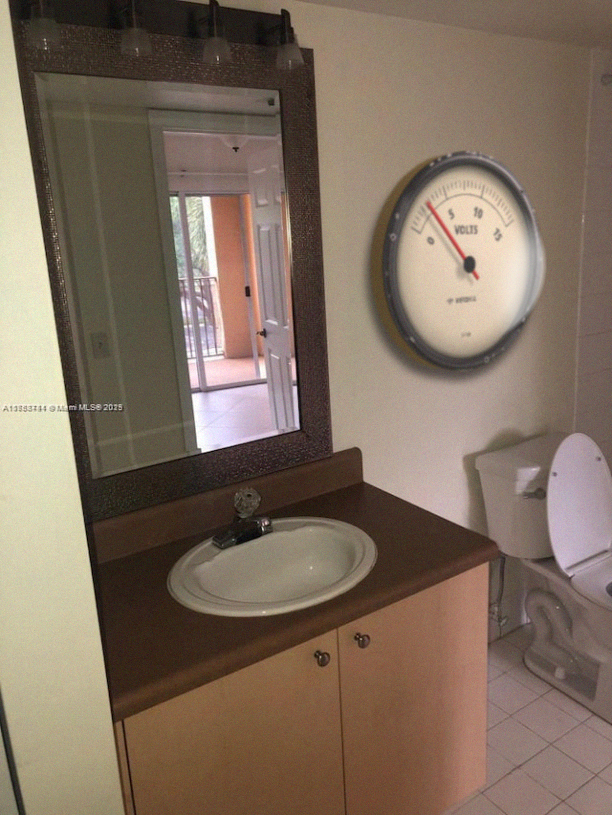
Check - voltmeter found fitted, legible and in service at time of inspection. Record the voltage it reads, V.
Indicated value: 2.5 V
